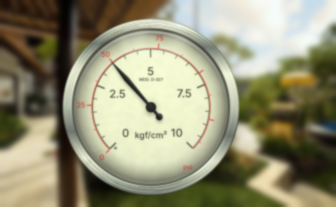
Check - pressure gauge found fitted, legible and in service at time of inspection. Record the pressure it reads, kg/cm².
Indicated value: 3.5 kg/cm²
